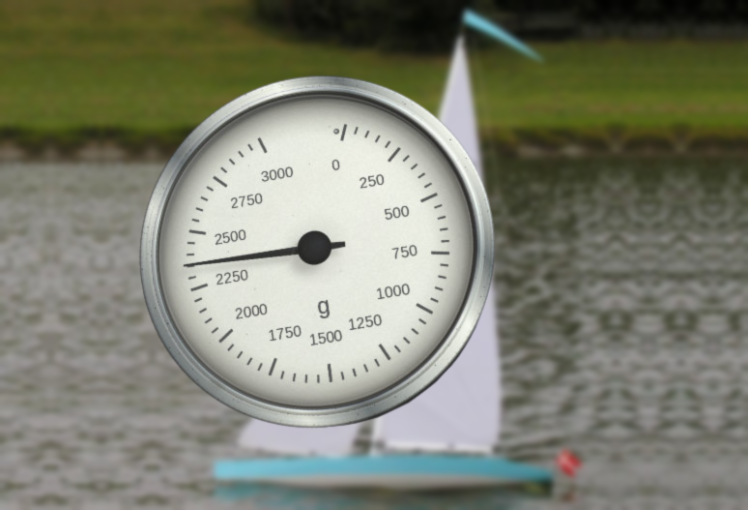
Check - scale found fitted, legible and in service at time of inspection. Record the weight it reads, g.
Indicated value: 2350 g
